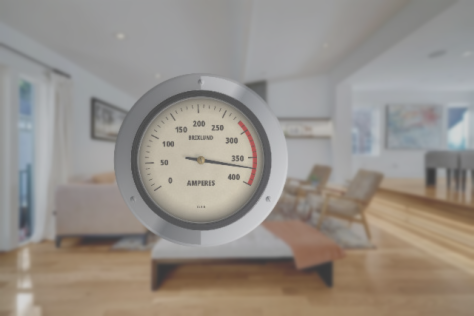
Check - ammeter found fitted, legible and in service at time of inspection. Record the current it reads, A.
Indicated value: 370 A
